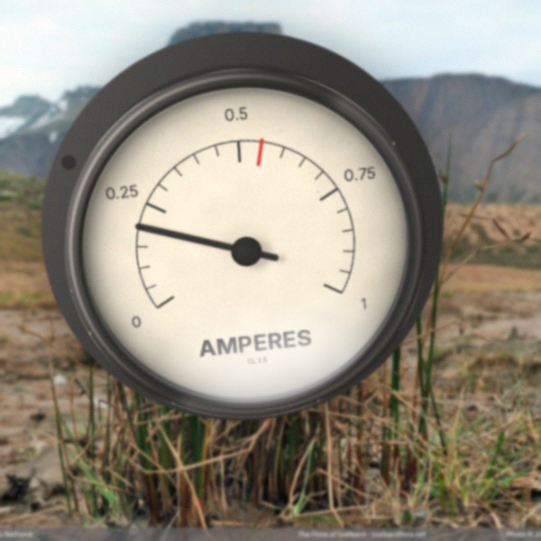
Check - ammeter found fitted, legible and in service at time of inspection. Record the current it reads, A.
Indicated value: 0.2 A
